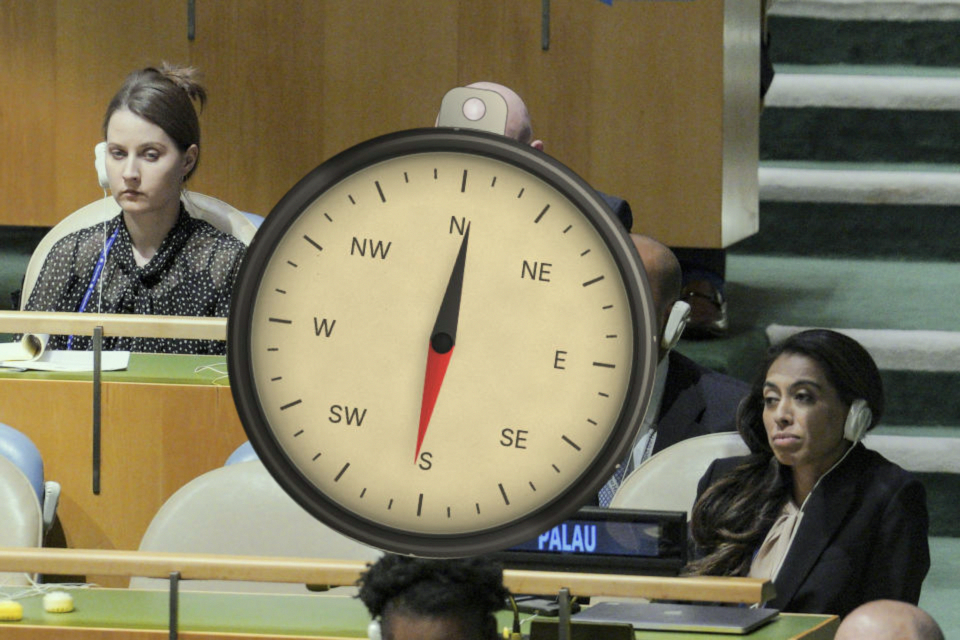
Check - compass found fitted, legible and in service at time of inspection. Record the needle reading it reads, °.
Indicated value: 185 °
